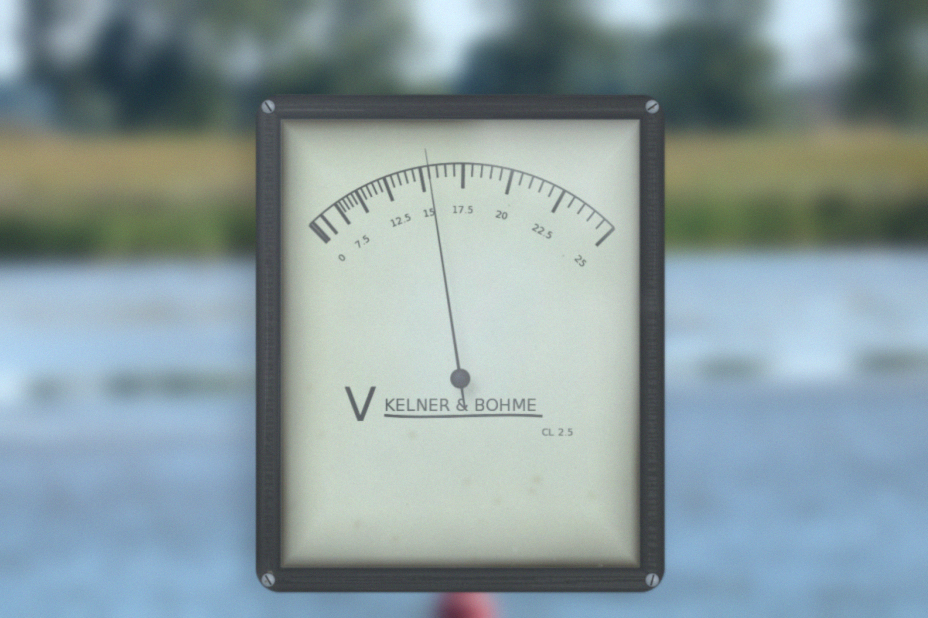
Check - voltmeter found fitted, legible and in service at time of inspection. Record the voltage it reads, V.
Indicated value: 15.5 V
